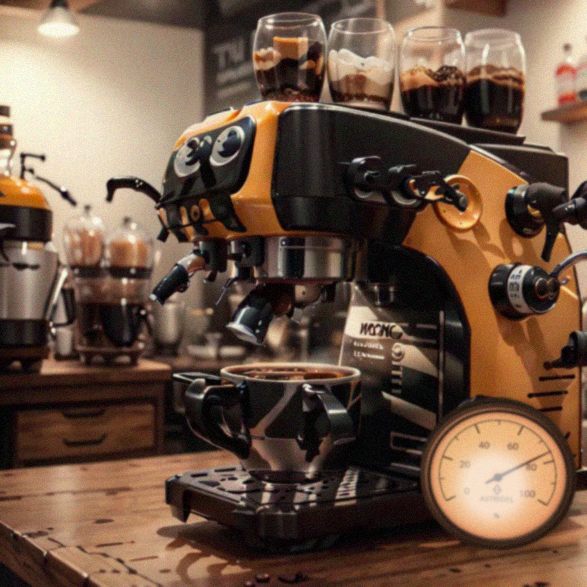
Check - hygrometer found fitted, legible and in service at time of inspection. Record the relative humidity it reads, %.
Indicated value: 75 %
